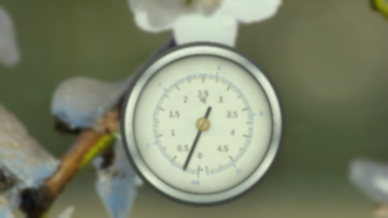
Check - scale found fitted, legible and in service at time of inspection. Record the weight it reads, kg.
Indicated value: 0.25 kg
